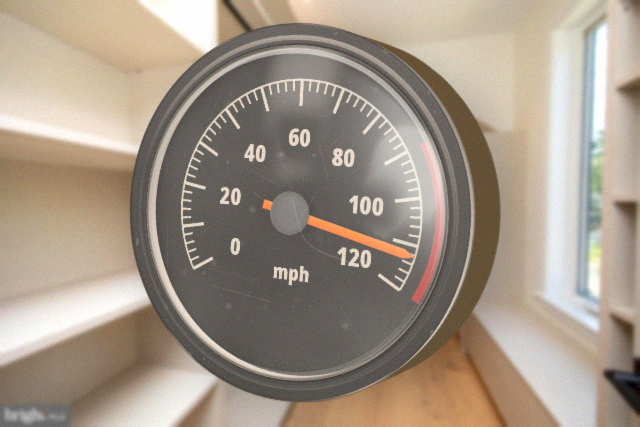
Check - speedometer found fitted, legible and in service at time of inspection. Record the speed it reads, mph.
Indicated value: 112 mph
